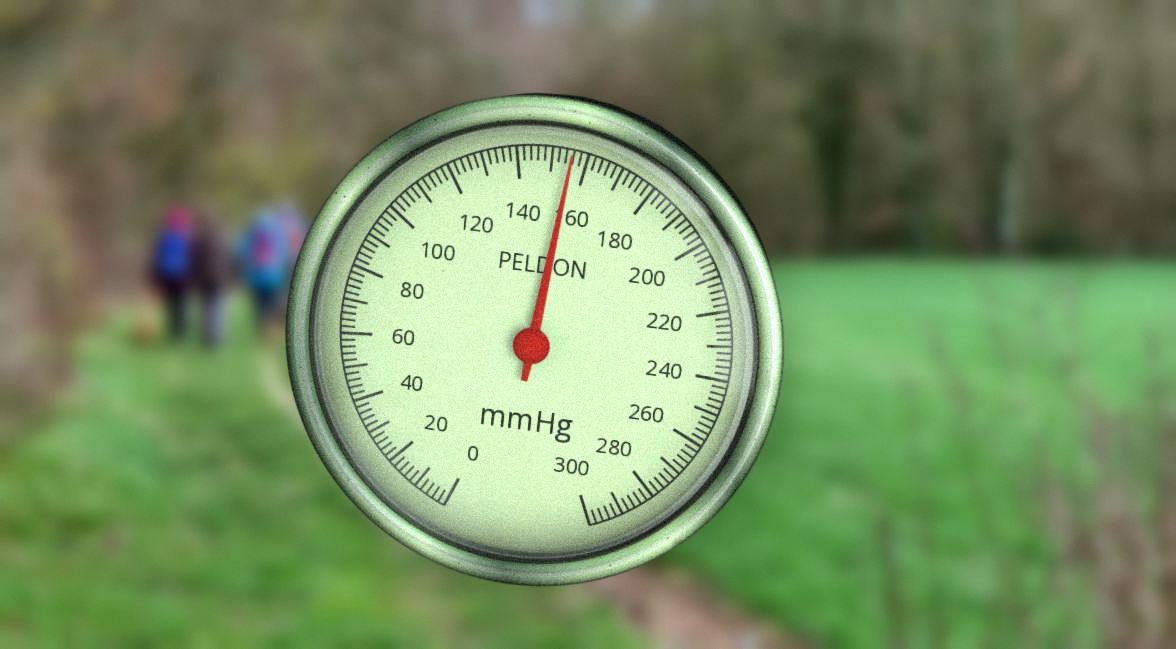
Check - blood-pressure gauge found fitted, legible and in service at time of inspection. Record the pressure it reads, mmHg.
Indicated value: 156 mmHg
